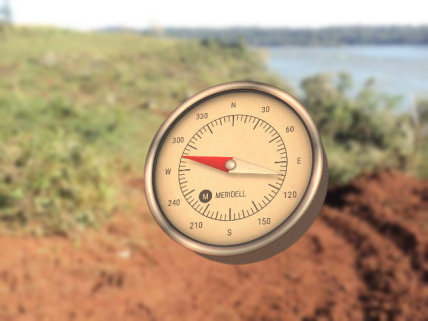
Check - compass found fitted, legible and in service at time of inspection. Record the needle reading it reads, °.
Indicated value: 285 °
